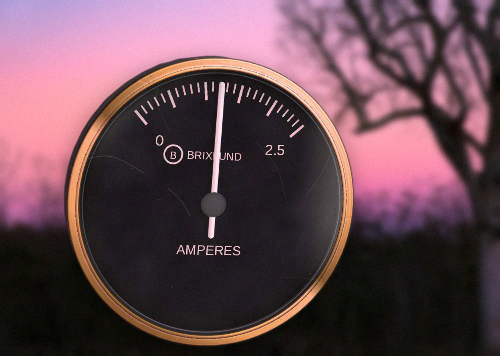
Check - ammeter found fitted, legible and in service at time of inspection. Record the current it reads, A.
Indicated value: 1.2 A
